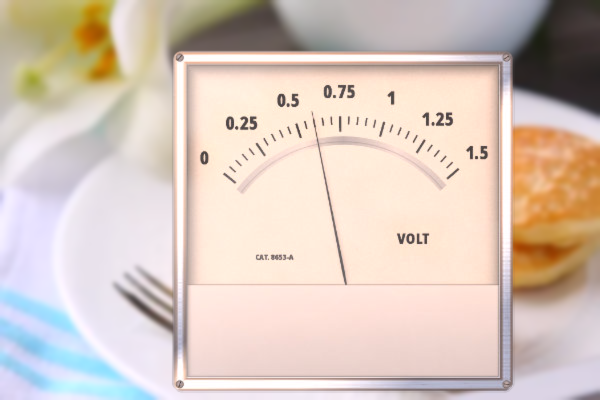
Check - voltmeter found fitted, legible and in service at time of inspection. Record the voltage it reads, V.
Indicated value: 0.6 V
